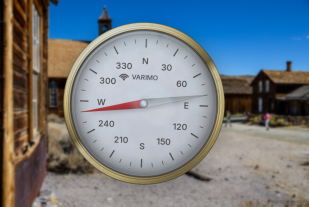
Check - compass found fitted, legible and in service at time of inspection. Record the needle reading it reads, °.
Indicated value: 260 °
